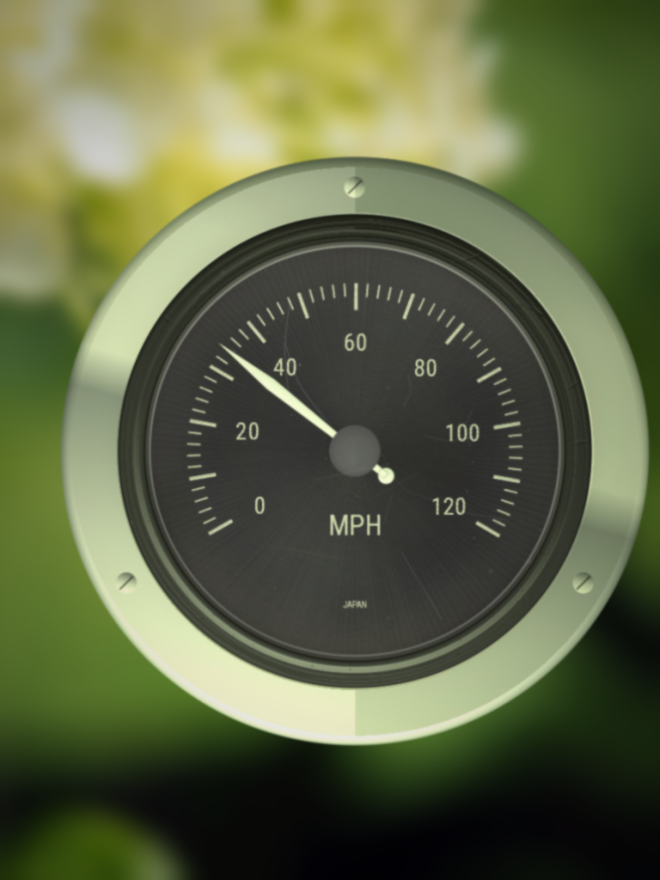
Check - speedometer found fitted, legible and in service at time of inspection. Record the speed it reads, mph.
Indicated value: 34 mph
